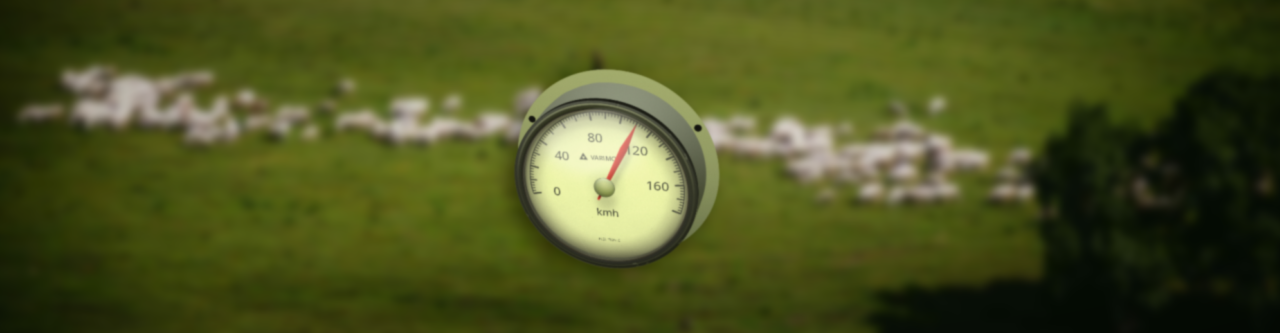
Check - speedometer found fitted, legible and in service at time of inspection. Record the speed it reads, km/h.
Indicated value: 110 km/h
